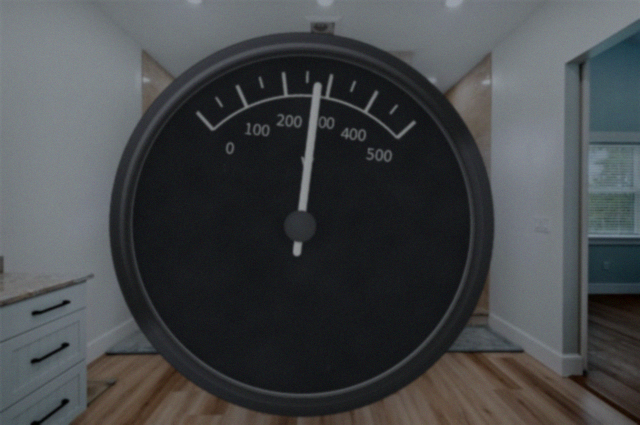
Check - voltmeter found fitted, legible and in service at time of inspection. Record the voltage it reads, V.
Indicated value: 275 V
